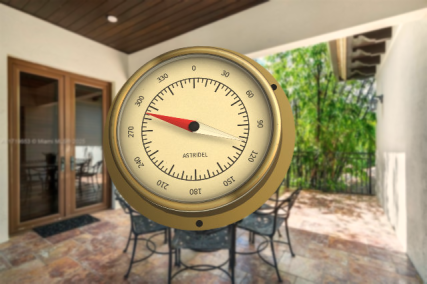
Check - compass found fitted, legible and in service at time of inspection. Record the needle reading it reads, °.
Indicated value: 290 °
